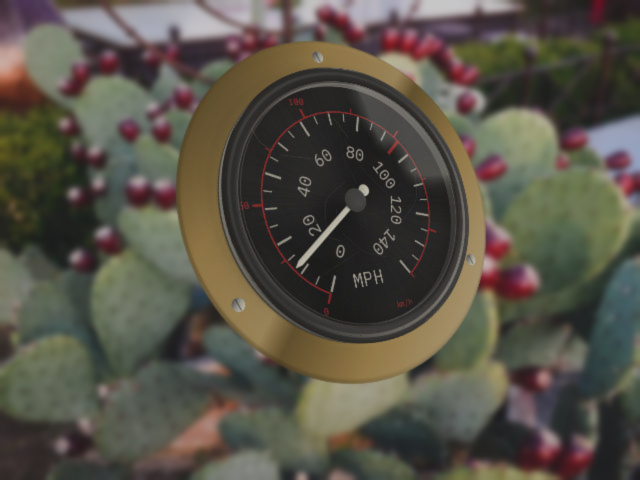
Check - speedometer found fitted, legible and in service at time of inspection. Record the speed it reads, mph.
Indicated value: 12.5 mph
